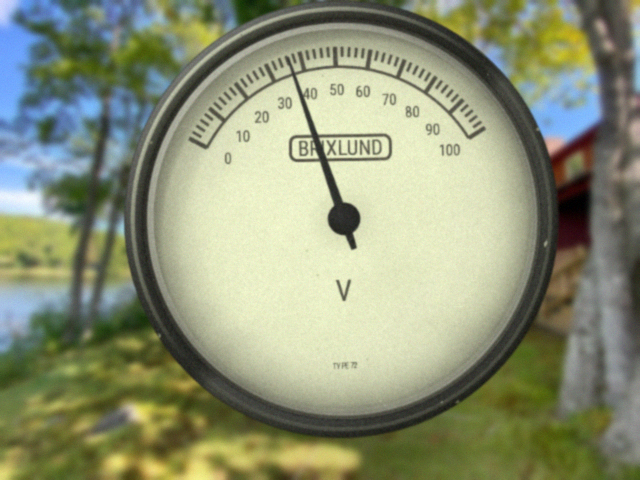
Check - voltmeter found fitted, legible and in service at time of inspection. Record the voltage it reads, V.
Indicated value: 36 V
